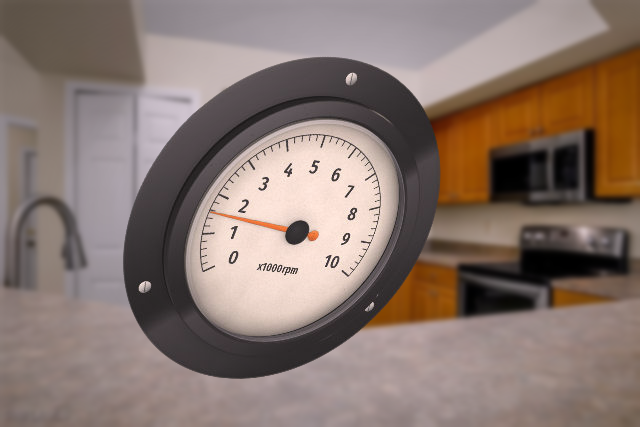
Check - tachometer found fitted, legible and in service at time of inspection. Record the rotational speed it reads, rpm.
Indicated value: 1600 rpm
